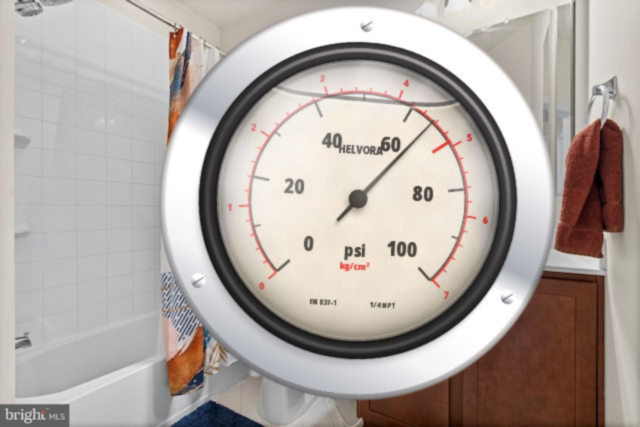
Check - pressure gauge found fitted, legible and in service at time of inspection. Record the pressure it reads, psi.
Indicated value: 65 psi
